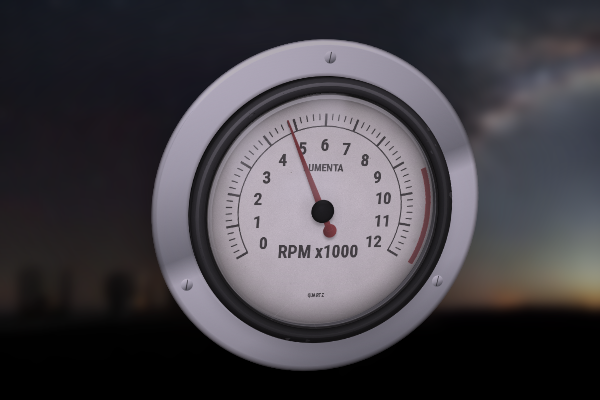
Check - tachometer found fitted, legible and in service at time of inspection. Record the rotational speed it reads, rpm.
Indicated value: 4800 rpm
